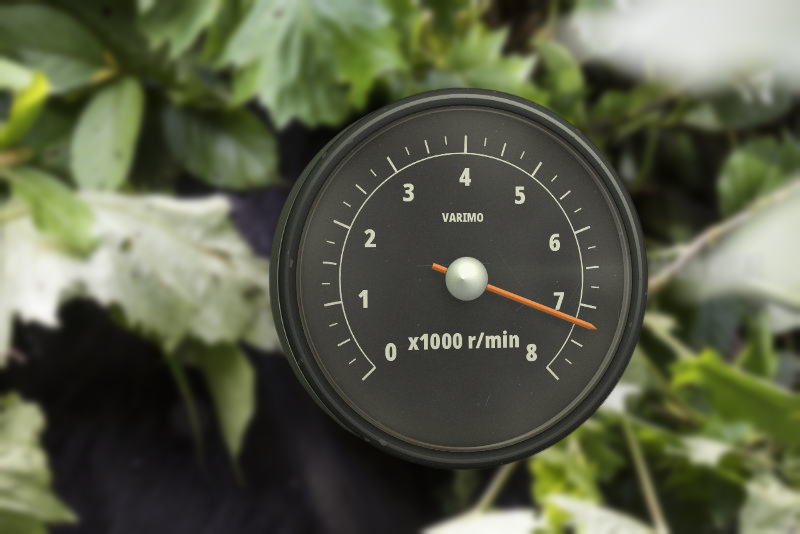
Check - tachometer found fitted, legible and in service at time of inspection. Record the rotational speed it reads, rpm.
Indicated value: 7250 rpm
